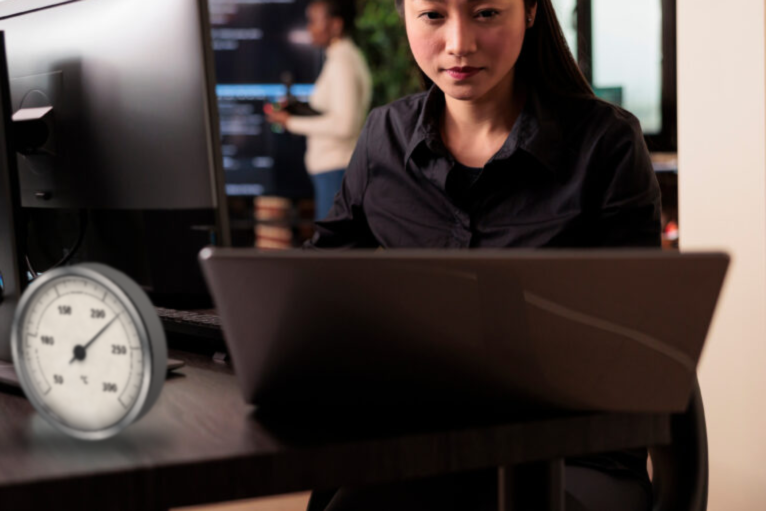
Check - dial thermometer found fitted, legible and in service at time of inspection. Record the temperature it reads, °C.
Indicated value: 220 °C
